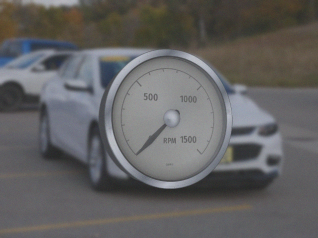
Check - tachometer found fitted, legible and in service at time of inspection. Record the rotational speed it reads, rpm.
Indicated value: 0 rpm
